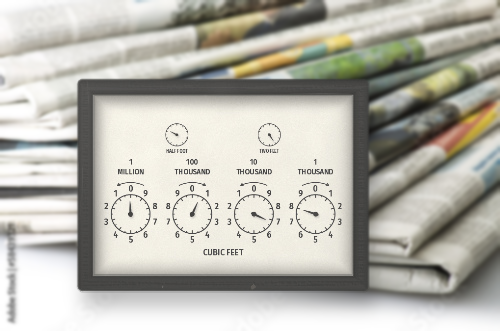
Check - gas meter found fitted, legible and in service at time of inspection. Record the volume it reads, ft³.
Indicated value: 6800 ft³
